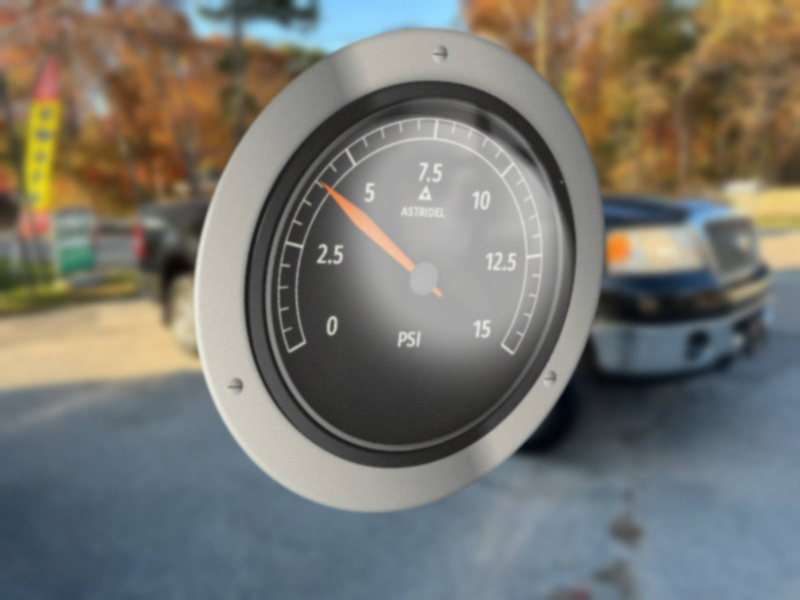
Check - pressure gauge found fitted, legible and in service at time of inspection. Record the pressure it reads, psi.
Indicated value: 4 psi
